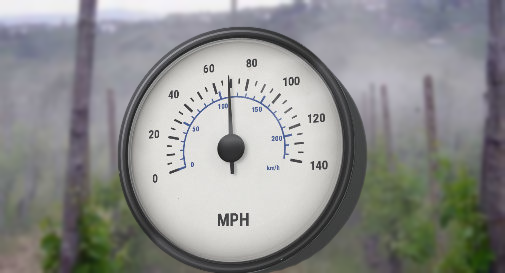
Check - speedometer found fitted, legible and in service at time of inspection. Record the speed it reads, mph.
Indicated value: 70 mph
